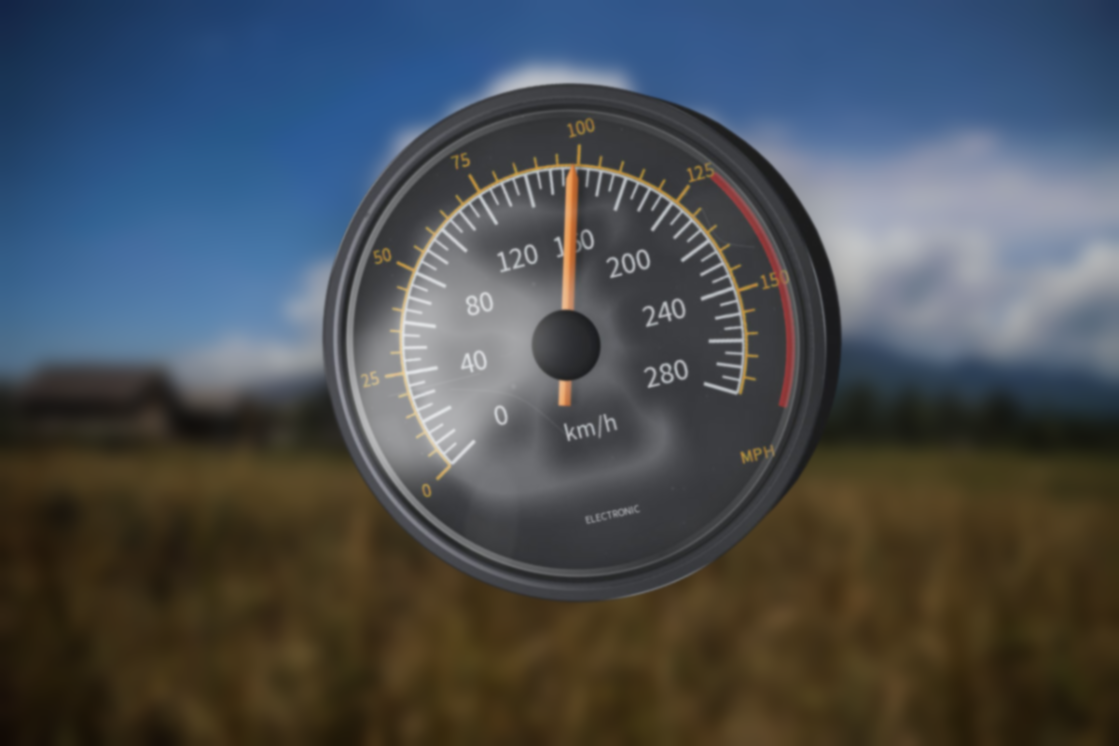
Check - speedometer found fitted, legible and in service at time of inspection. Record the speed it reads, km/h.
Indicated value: 160 km/h
